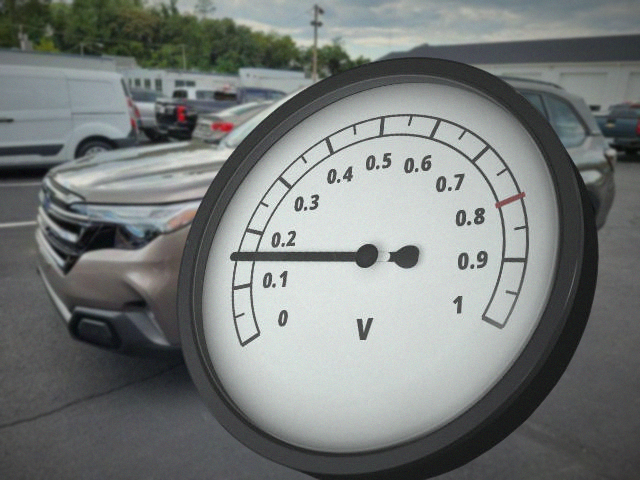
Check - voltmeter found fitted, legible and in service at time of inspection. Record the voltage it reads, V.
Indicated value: 0.15 V
